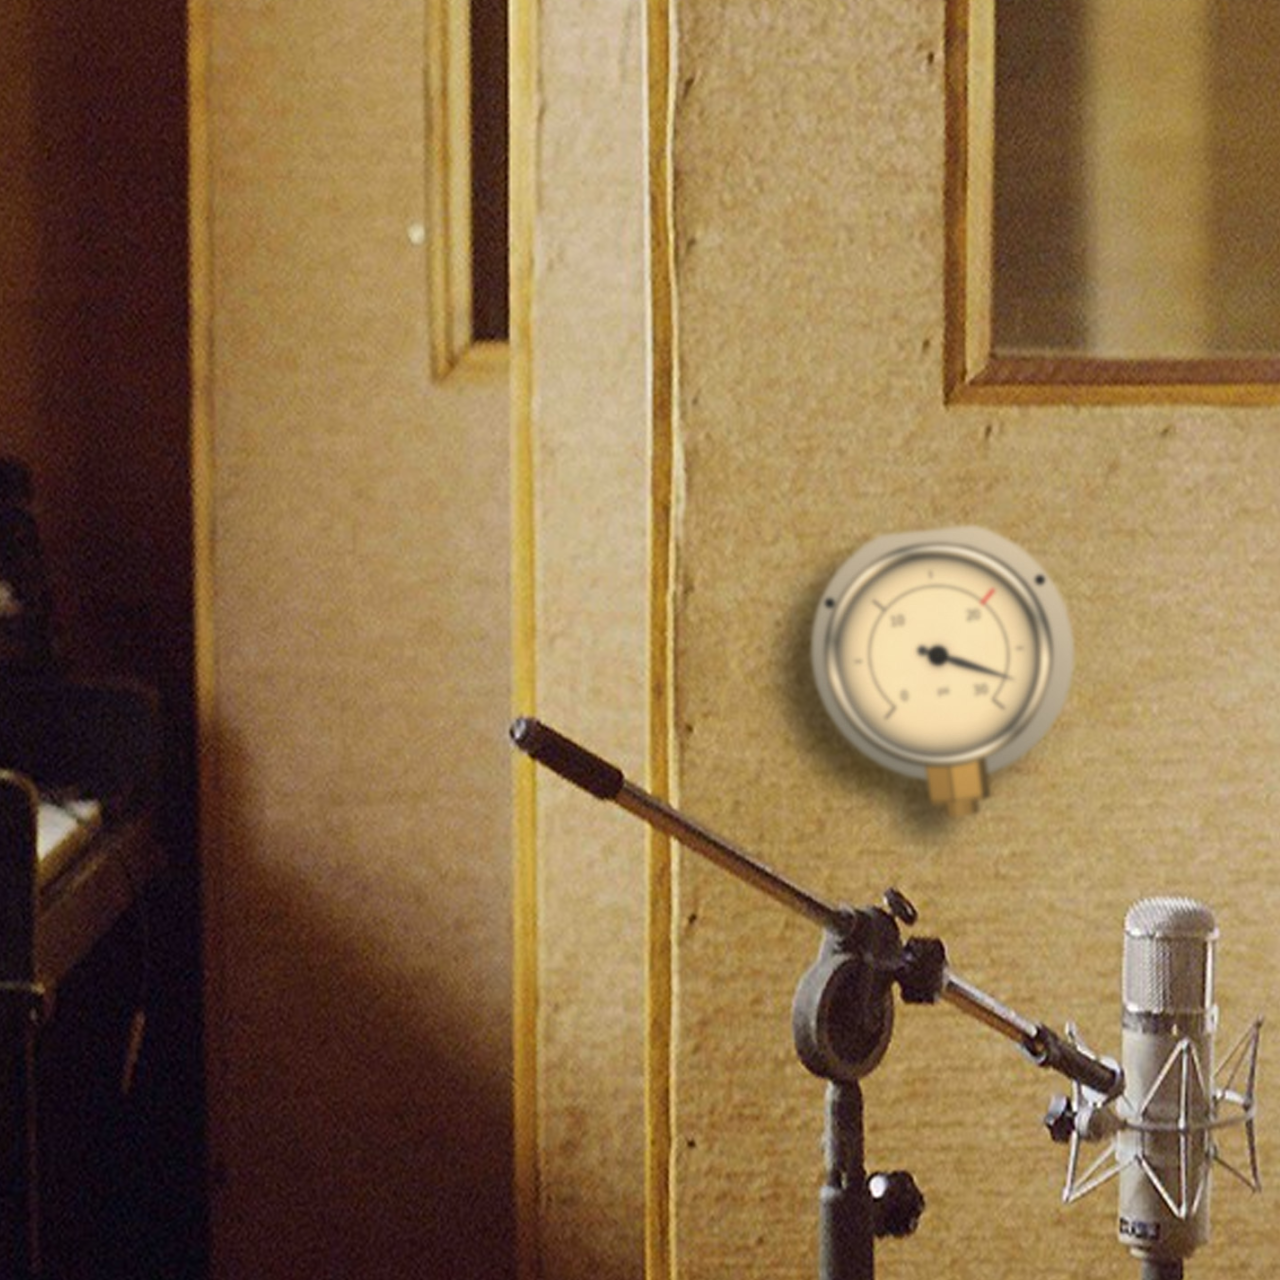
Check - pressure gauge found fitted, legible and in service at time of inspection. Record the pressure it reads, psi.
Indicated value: 27.5 psi
